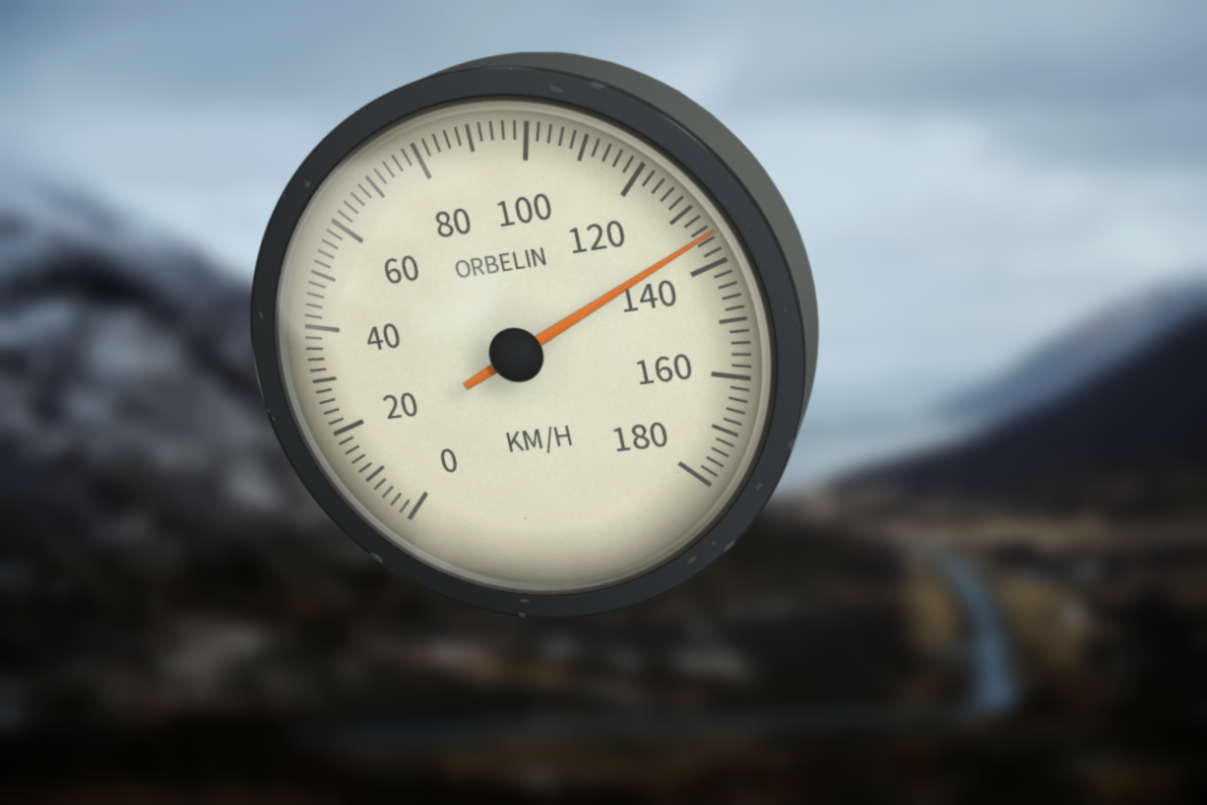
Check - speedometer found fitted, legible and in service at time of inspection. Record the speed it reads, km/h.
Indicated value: 135 km/h
